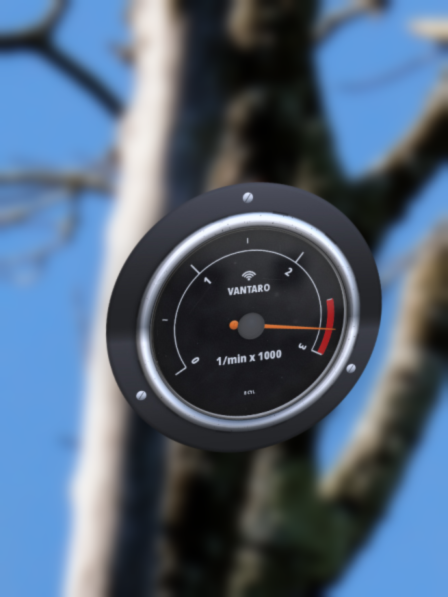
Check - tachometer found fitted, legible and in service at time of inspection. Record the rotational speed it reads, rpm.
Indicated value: 2750 rpm
